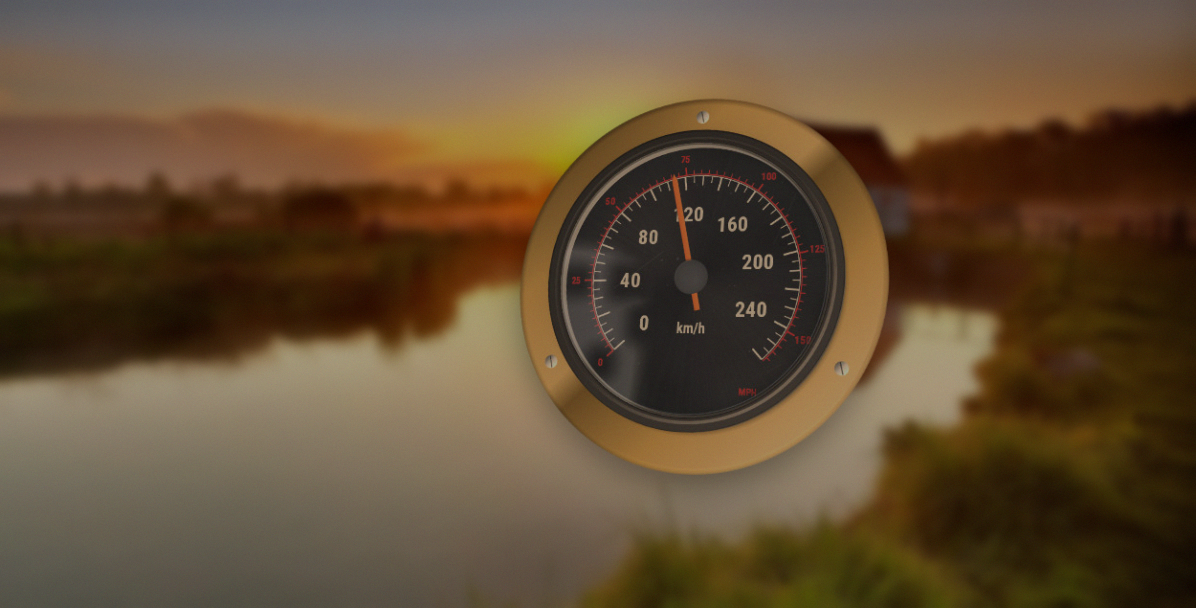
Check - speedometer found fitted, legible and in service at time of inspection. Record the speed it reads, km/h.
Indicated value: 115 km/h
